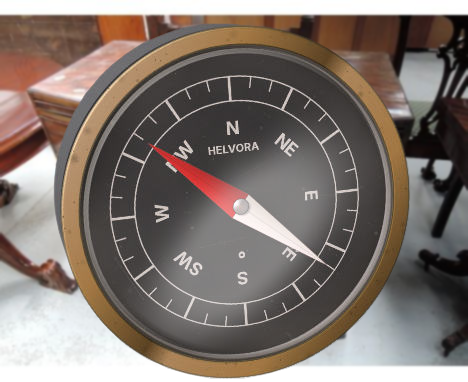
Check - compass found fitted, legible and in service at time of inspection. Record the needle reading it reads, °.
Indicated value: 310 °
